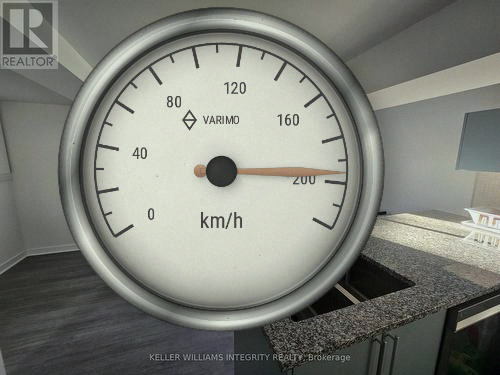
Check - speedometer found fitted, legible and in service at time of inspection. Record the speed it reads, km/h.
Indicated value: 195 km/h
